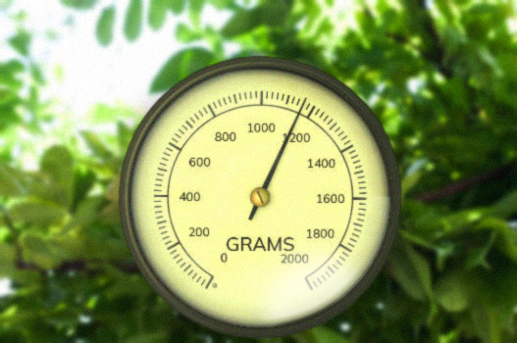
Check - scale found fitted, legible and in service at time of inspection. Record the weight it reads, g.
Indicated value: 1160 g
